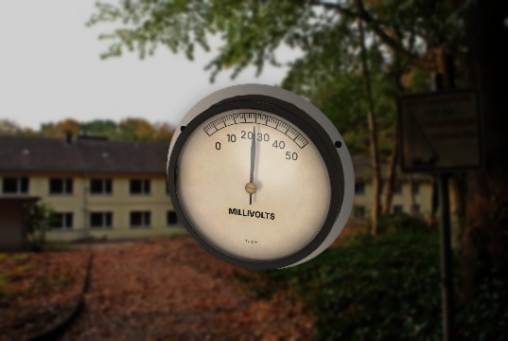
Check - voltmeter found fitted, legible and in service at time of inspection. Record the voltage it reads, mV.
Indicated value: 25 mV
